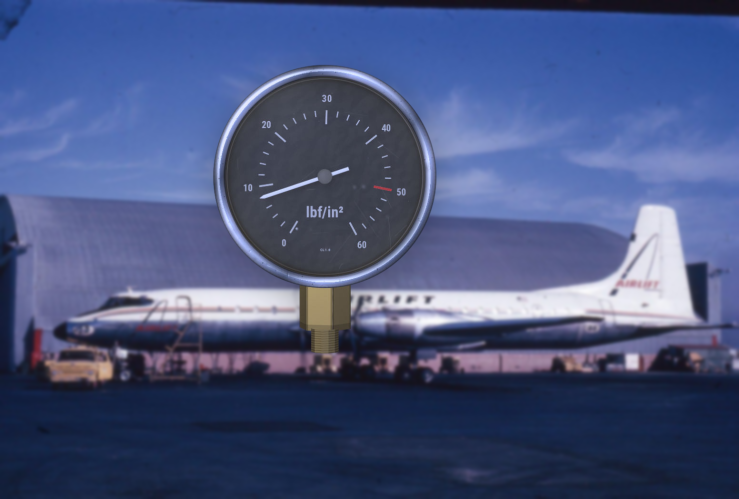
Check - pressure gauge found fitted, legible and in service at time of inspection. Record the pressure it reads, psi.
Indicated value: 8 psi
